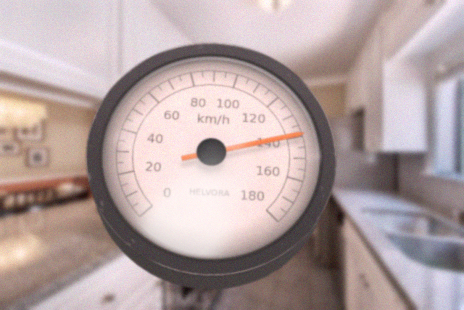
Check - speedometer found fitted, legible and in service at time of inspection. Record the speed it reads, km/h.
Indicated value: 140 km/h
